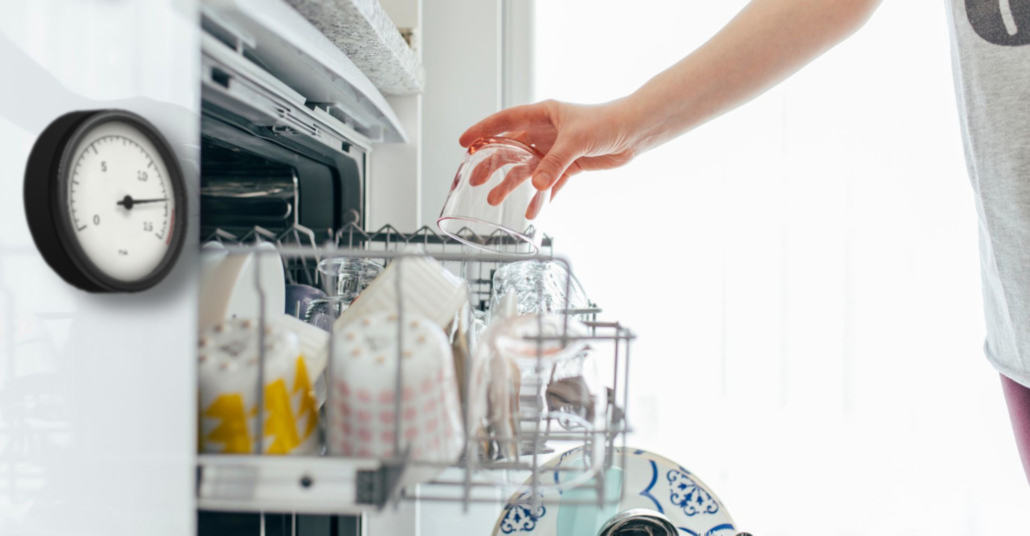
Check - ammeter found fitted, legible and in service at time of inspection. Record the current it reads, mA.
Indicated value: 12.5 mA
